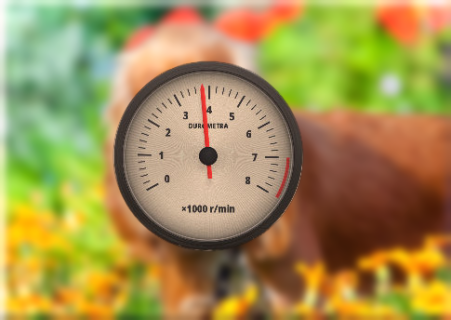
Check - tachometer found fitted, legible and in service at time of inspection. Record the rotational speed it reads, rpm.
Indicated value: 3800 rpm
